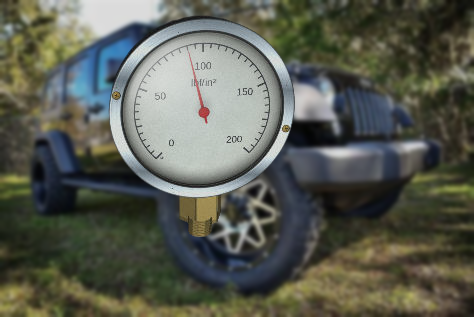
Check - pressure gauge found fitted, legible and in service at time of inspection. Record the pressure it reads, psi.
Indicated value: 90 psi
